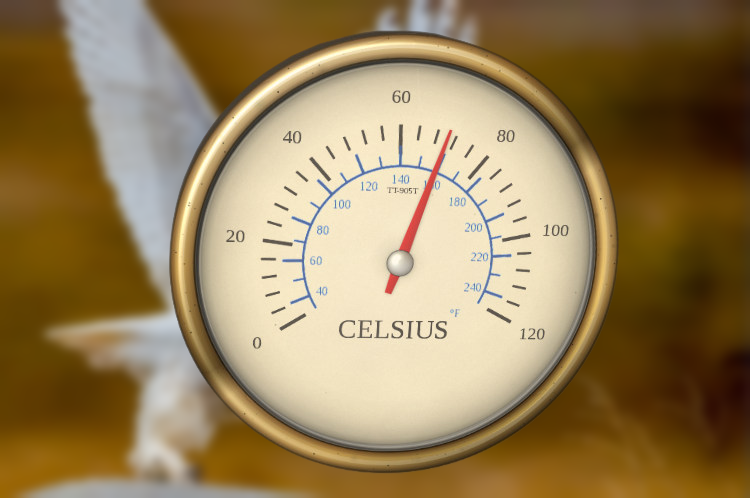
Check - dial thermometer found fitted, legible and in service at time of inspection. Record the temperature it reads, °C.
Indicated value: 70 °C
